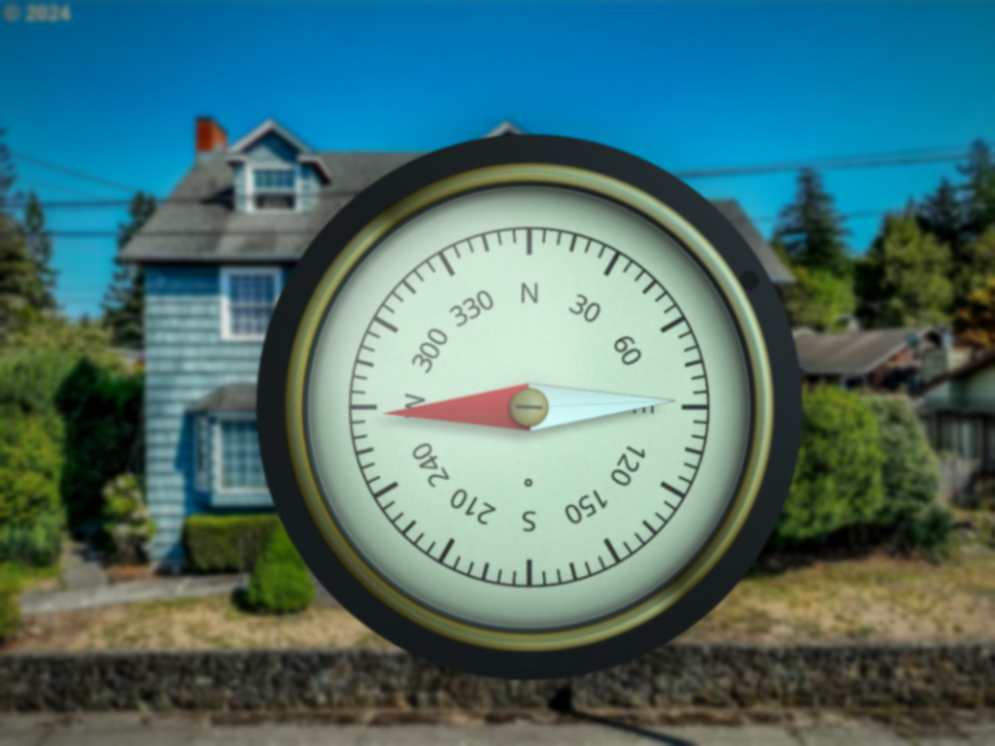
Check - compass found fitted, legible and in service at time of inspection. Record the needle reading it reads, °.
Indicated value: 267.5 °
